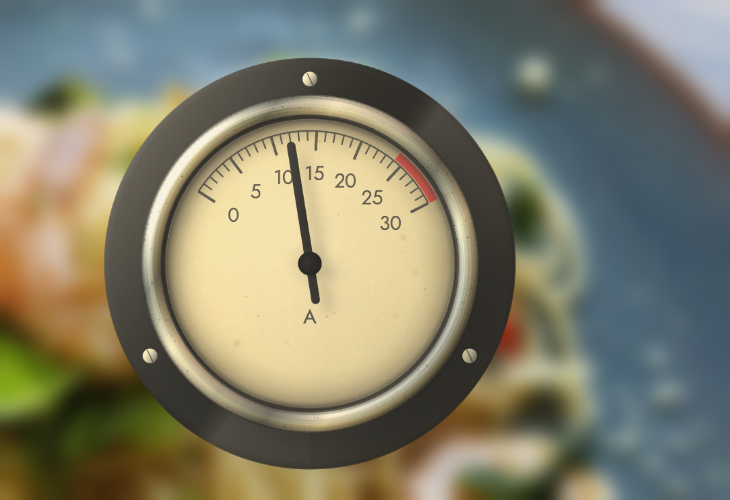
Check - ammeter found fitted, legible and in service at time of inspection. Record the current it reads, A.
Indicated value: 12 A
